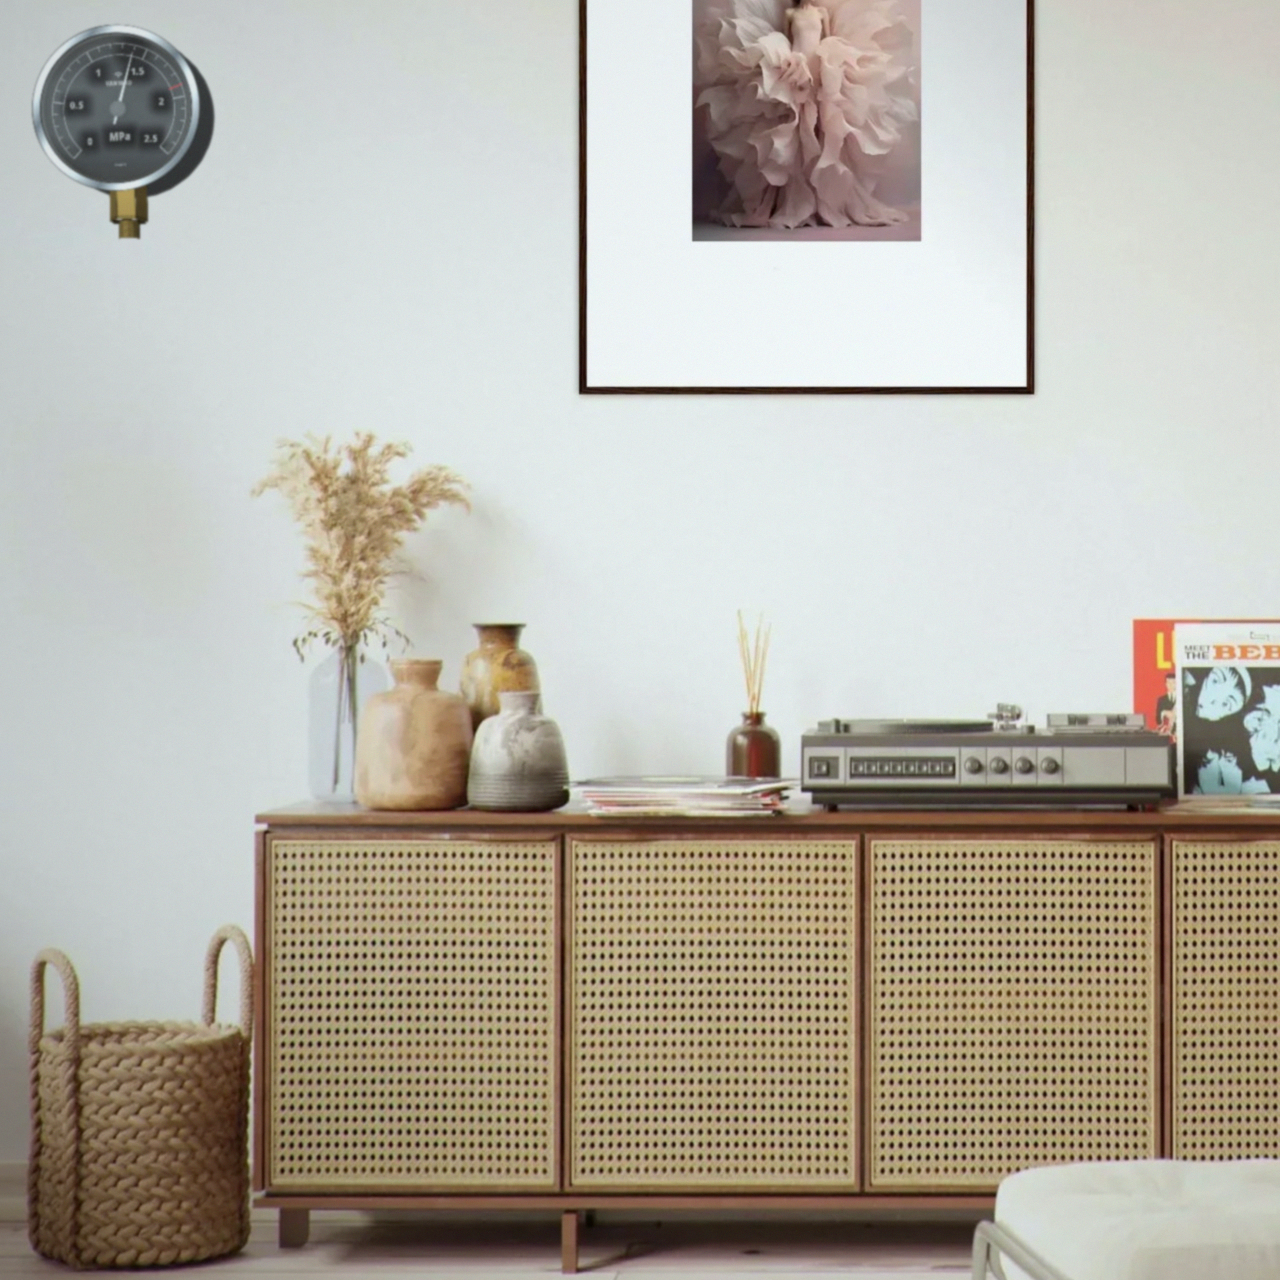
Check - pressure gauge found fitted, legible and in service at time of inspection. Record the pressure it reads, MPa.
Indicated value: 1.4 MPa
